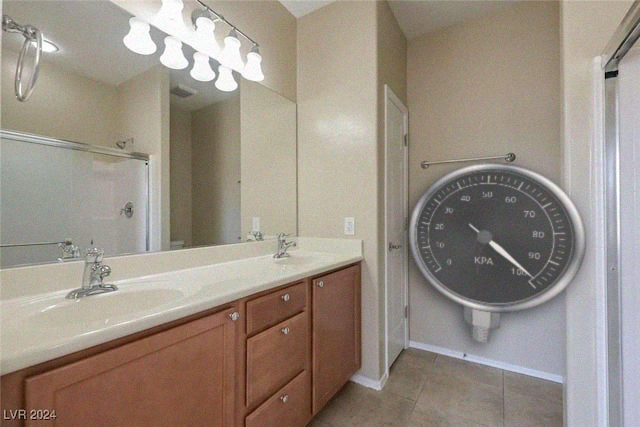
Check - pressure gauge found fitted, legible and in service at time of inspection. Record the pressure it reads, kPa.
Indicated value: 98 kPa
